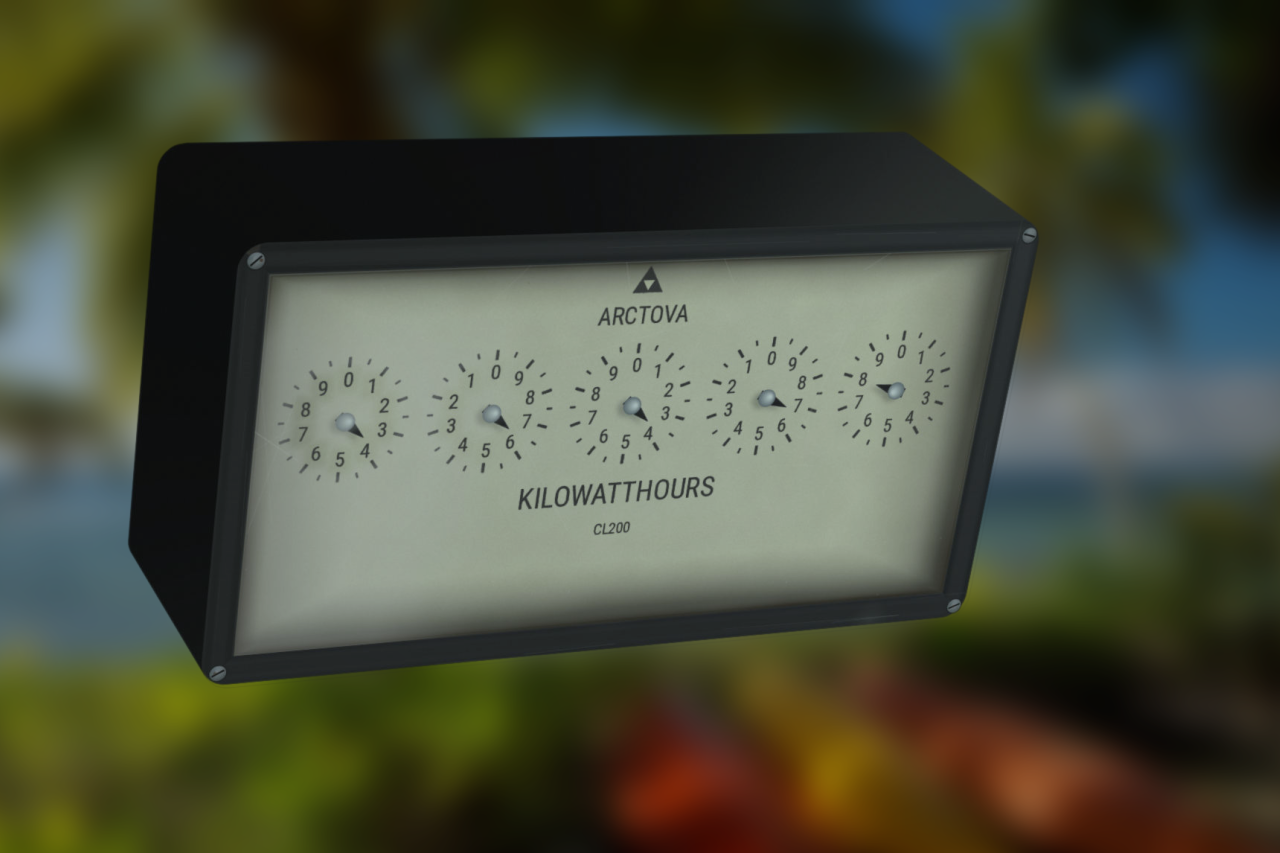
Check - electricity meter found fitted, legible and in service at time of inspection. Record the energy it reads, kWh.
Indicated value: 36368 kWh
